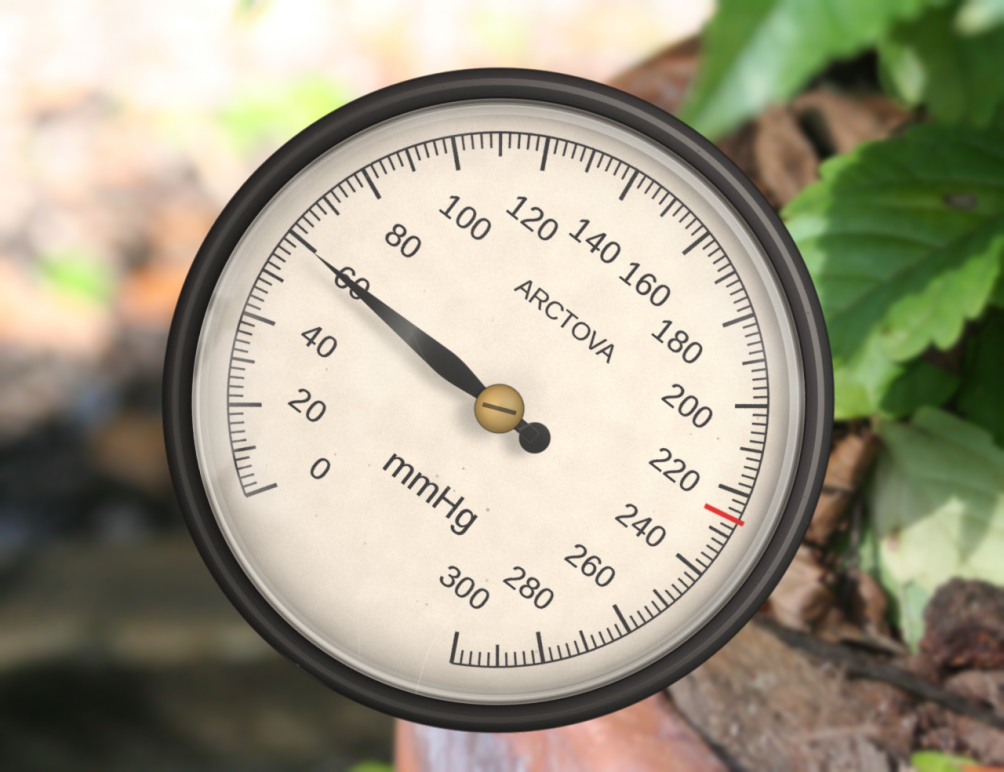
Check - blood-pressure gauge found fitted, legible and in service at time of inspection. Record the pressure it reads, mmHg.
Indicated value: 60 mmHg
